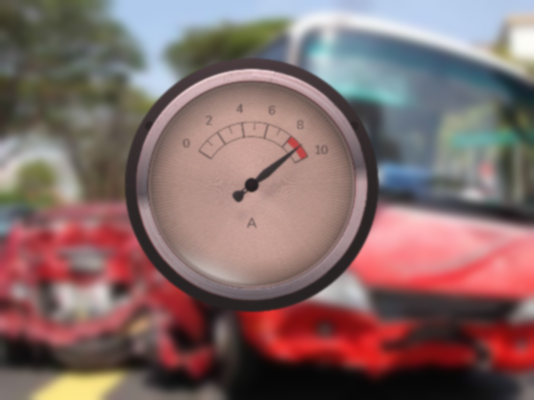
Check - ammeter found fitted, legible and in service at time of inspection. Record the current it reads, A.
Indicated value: 9 A
